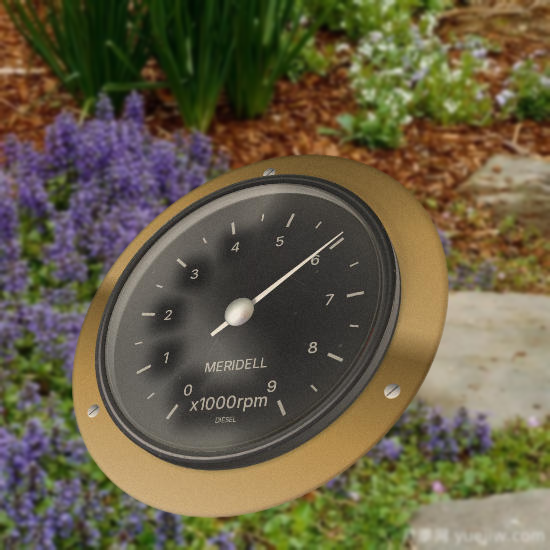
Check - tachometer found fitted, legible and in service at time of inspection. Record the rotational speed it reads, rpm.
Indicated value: 6000 rpm
